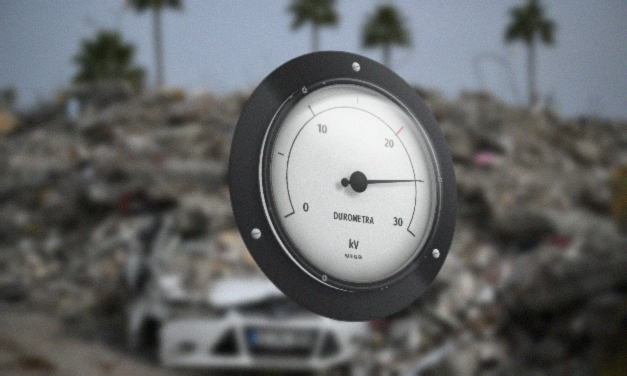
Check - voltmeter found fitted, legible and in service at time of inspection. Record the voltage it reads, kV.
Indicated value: 25 kV
